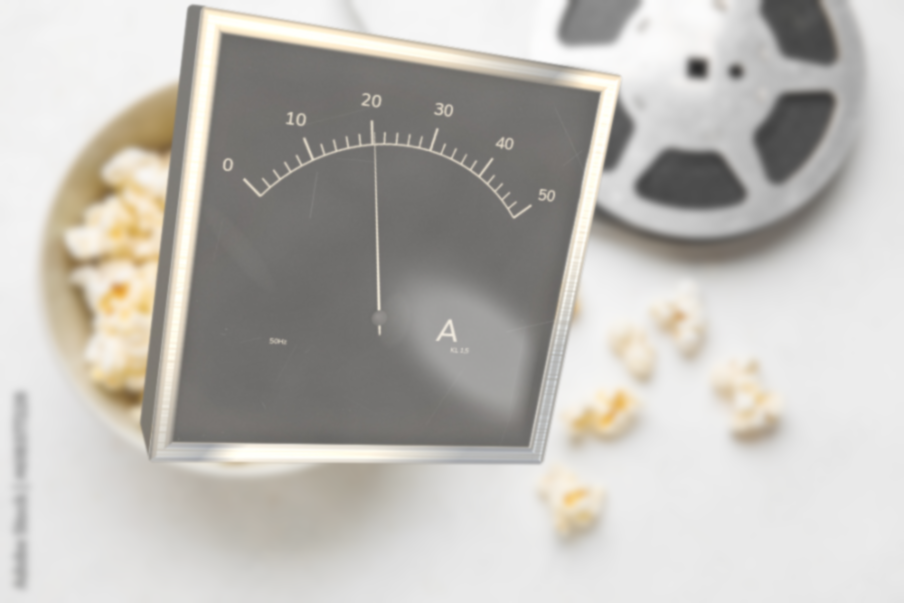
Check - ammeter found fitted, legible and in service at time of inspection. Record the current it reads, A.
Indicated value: 20 A
